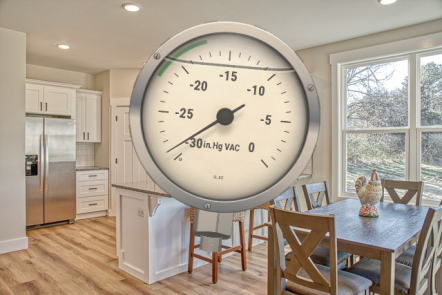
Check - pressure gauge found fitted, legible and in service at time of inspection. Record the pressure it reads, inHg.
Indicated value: -29 inHg
